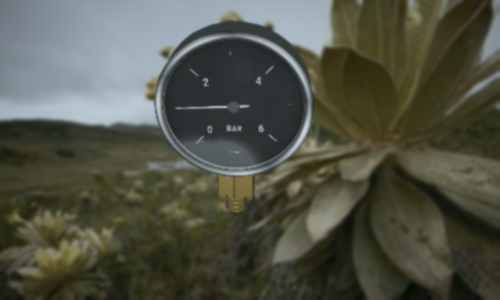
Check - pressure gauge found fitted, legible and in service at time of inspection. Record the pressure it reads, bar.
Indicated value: 1 bar
